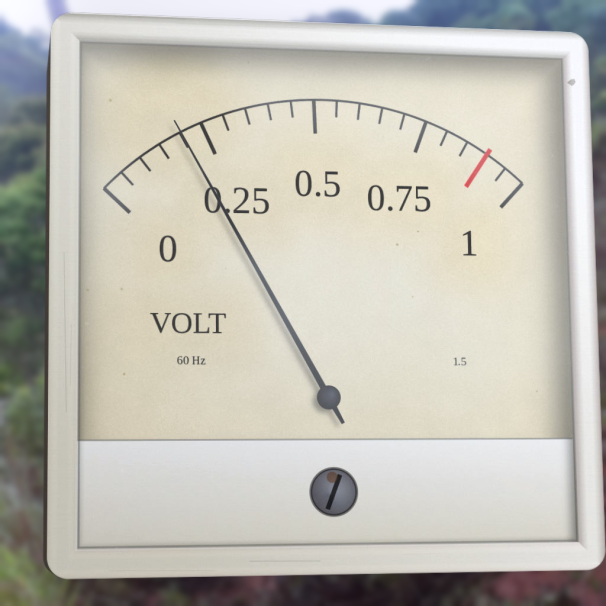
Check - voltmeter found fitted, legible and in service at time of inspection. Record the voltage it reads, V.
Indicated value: 0.2 V
